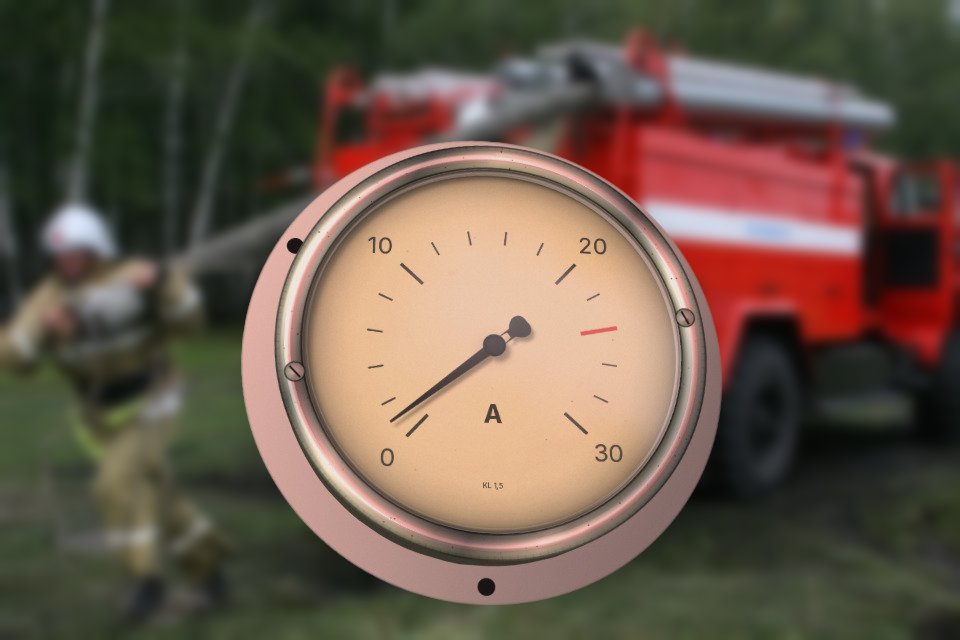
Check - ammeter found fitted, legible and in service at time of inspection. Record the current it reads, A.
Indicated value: 1 A
